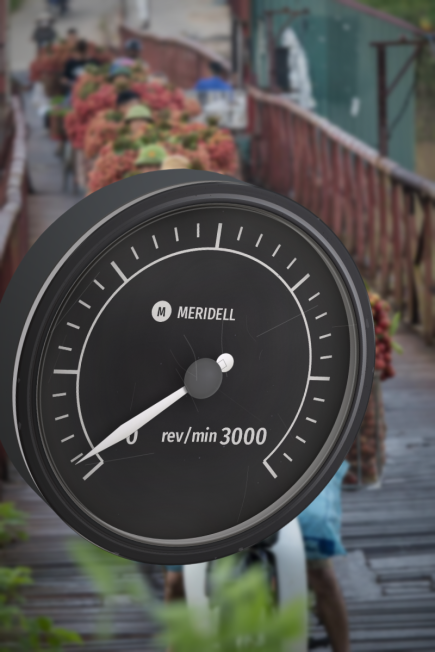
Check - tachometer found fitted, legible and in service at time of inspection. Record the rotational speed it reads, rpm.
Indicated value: 100 rpm
